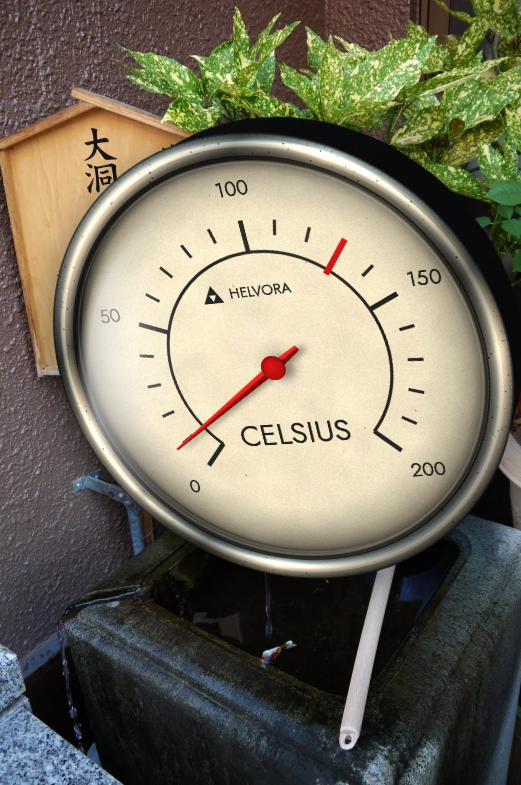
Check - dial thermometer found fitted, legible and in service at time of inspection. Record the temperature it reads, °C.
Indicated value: 10 °C
